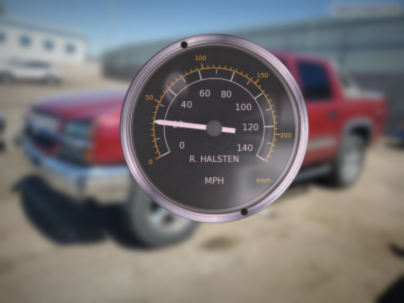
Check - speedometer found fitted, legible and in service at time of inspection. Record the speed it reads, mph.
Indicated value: 20 mph
